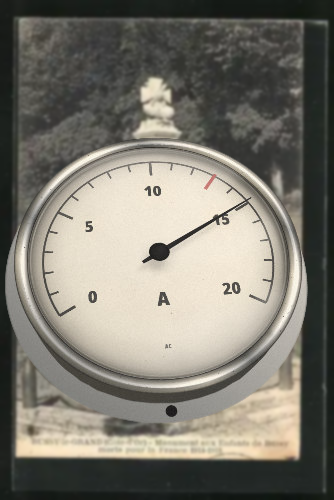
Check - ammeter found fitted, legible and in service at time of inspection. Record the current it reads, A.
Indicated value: 15 A
